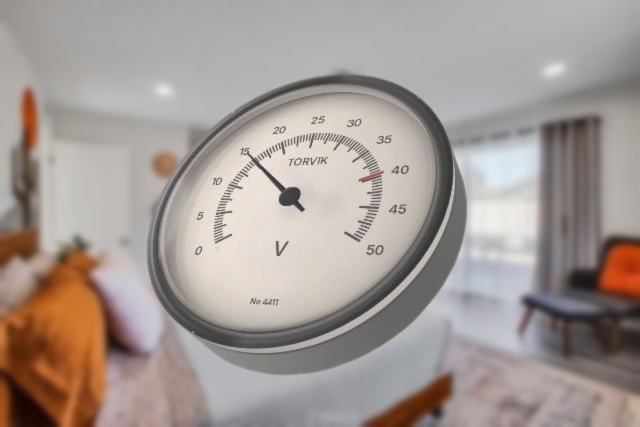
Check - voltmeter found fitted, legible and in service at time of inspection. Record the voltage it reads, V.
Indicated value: 15 V
